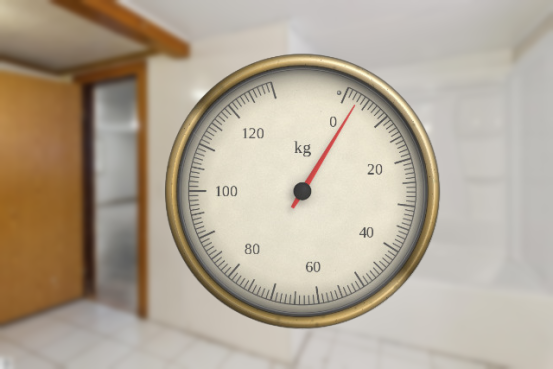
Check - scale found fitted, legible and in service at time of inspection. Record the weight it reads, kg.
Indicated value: 3 kg
